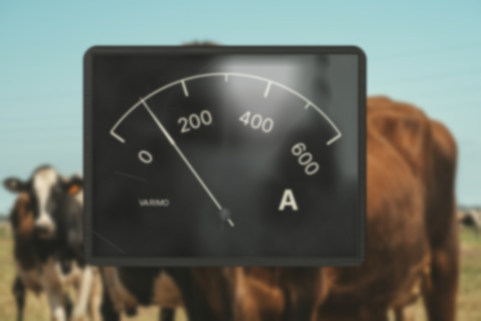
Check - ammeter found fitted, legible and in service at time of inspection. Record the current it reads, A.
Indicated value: 100 A
